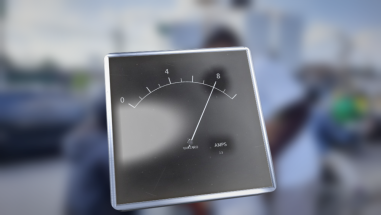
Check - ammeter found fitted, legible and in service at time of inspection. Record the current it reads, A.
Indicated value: 8 A
